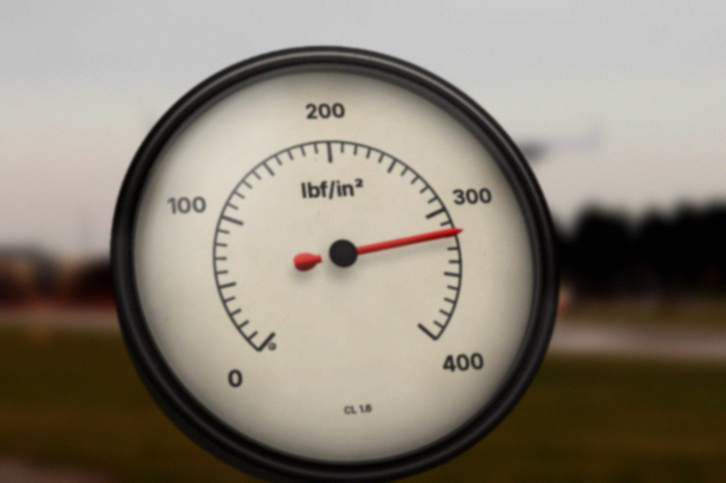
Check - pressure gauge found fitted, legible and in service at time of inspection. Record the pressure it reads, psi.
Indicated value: 320 psi
